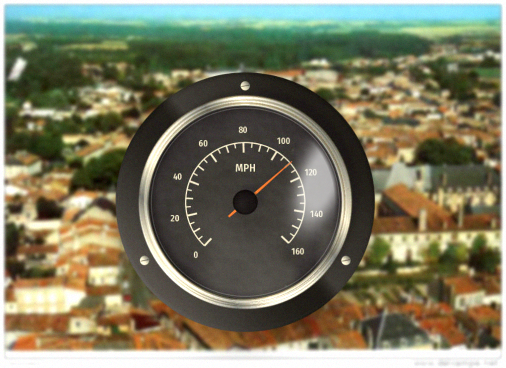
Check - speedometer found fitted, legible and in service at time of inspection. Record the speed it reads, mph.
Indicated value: 110 mph
